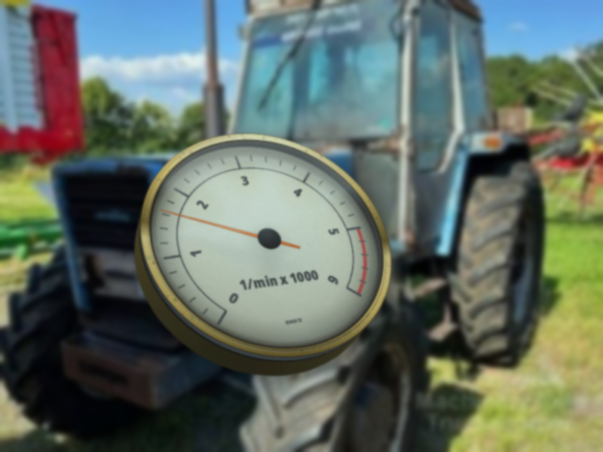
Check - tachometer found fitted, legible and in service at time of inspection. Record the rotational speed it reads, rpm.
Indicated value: 1600 rpm
